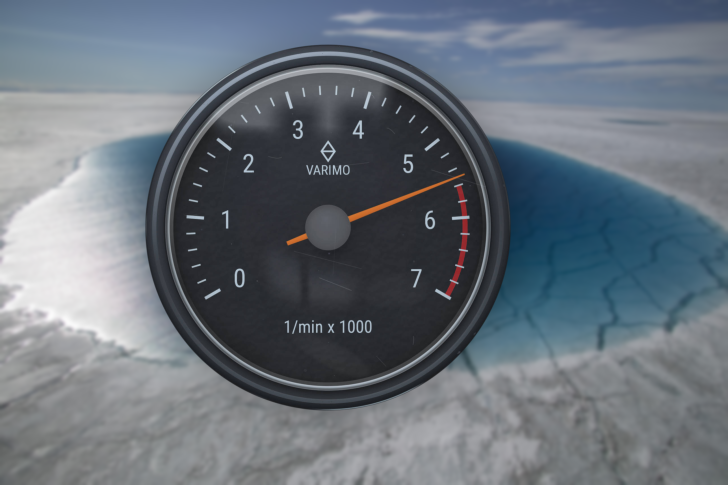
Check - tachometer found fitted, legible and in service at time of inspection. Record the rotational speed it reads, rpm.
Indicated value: 5500 rpm
